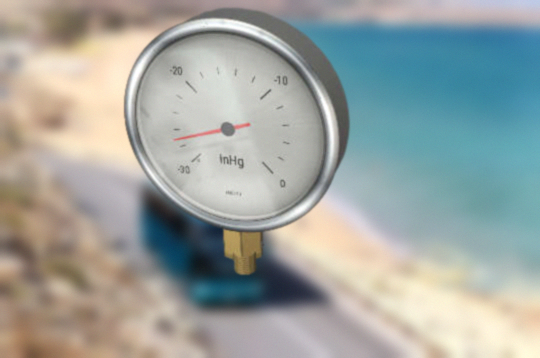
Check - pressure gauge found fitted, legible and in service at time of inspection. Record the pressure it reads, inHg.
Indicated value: -27 inHg
